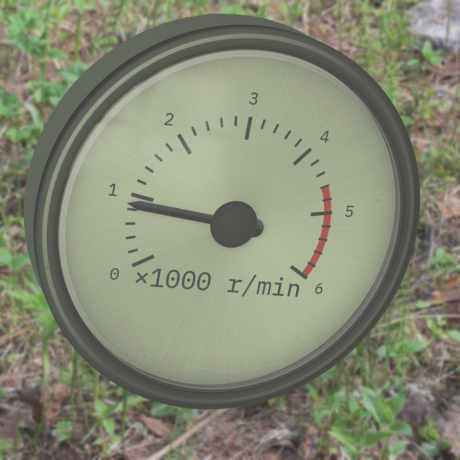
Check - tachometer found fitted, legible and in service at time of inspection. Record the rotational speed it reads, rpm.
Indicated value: 900 rpm
